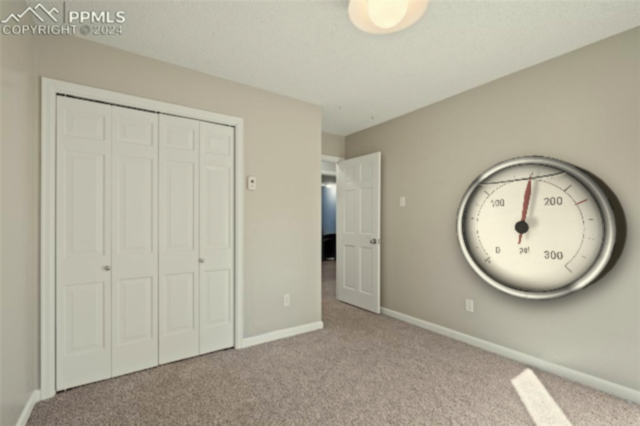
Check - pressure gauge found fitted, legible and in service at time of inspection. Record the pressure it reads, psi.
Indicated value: 160 psi
